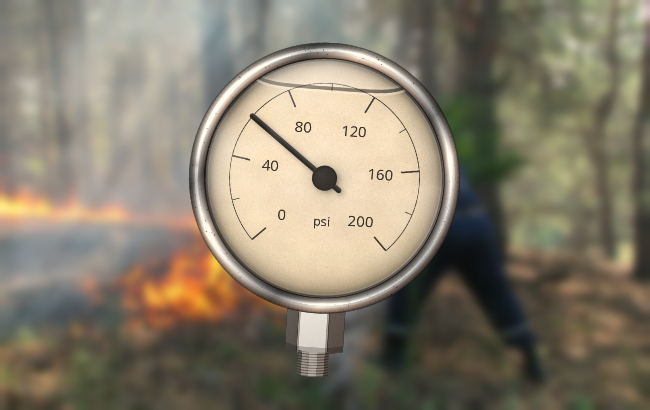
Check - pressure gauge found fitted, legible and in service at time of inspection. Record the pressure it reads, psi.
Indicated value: 60 psi
